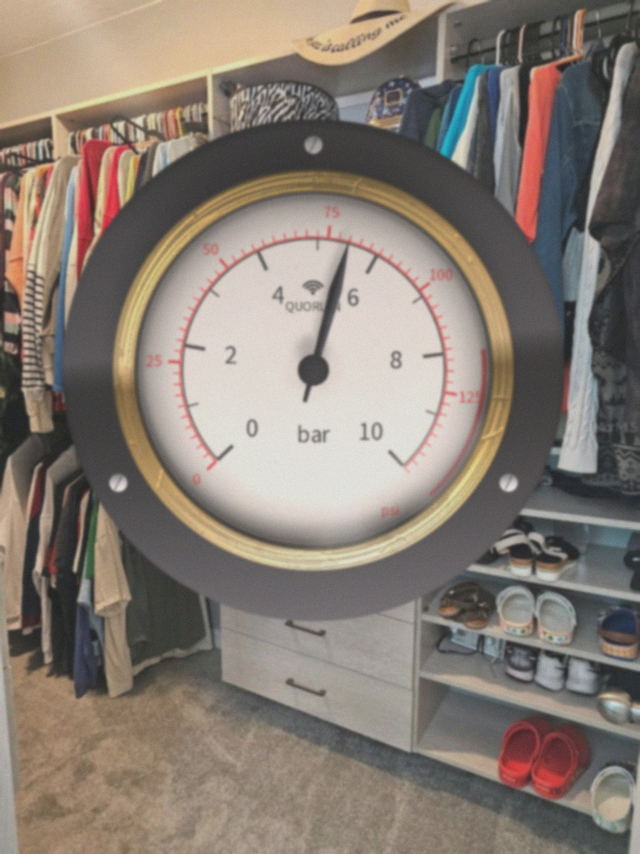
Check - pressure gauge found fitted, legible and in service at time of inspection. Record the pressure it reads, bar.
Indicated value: 5.5 bar
